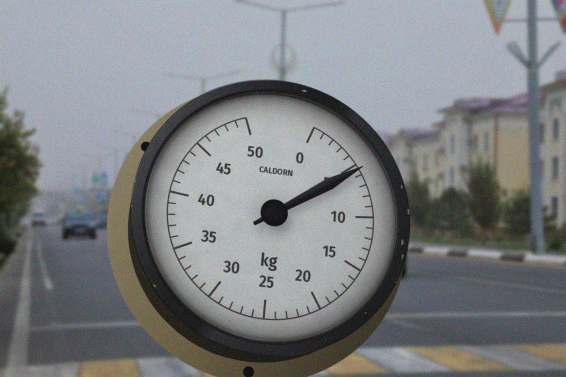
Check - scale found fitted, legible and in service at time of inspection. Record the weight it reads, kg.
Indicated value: 5.5 kg
